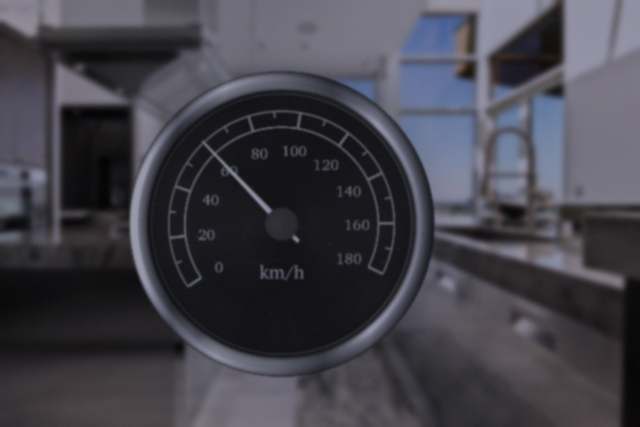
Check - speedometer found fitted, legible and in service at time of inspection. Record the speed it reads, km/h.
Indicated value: 60 km/h
